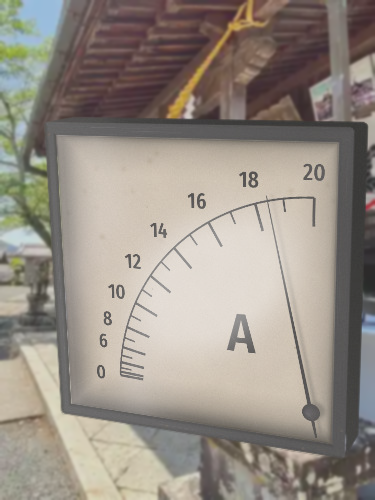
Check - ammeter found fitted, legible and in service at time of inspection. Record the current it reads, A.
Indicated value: 18.5 A
